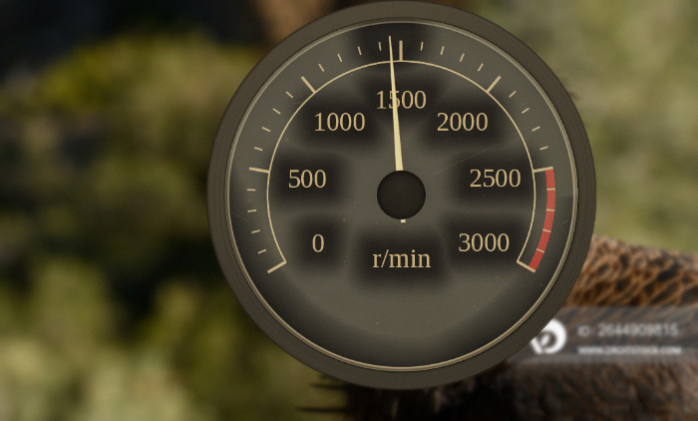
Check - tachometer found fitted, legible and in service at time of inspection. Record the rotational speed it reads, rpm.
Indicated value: 1450 rpm
